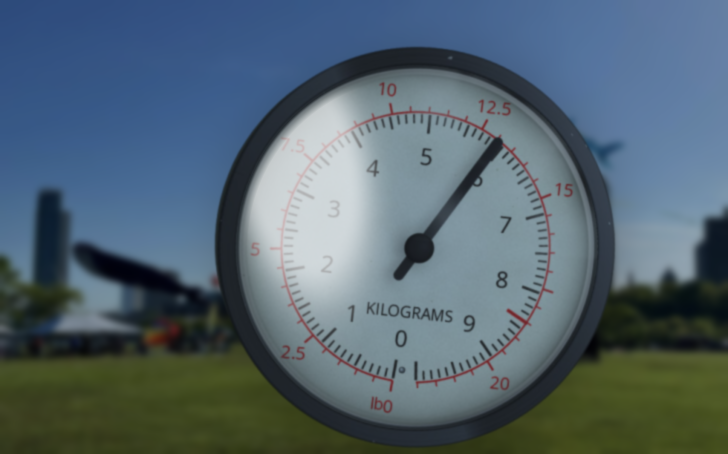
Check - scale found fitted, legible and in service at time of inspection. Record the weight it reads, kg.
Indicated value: 5.9 kg
